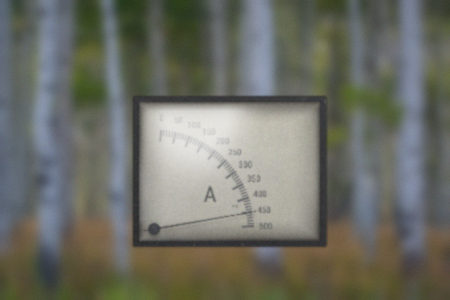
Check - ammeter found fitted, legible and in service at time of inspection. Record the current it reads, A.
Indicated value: 450 A
